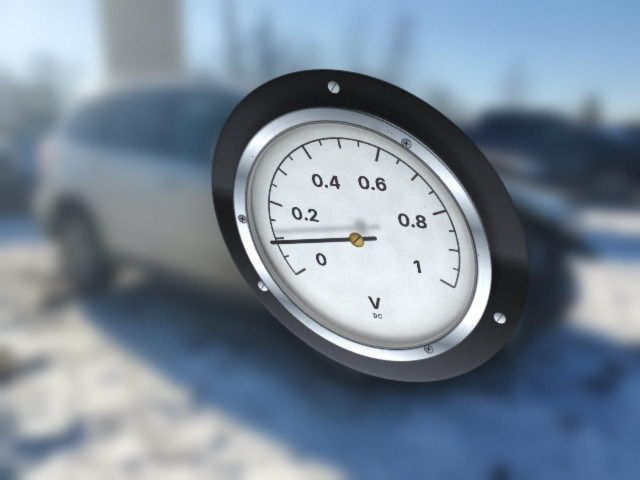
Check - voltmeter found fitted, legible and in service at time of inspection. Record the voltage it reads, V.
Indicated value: 0.1 V
